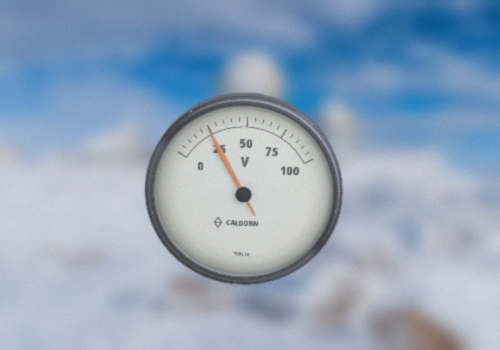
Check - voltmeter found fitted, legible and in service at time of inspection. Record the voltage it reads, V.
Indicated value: 25 V
